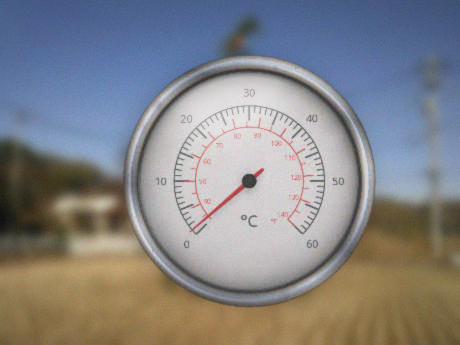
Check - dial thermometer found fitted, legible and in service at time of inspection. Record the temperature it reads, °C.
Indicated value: 1 °C
